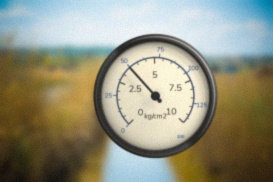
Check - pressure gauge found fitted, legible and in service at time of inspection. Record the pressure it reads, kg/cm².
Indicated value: 3.5 kg/cm²
